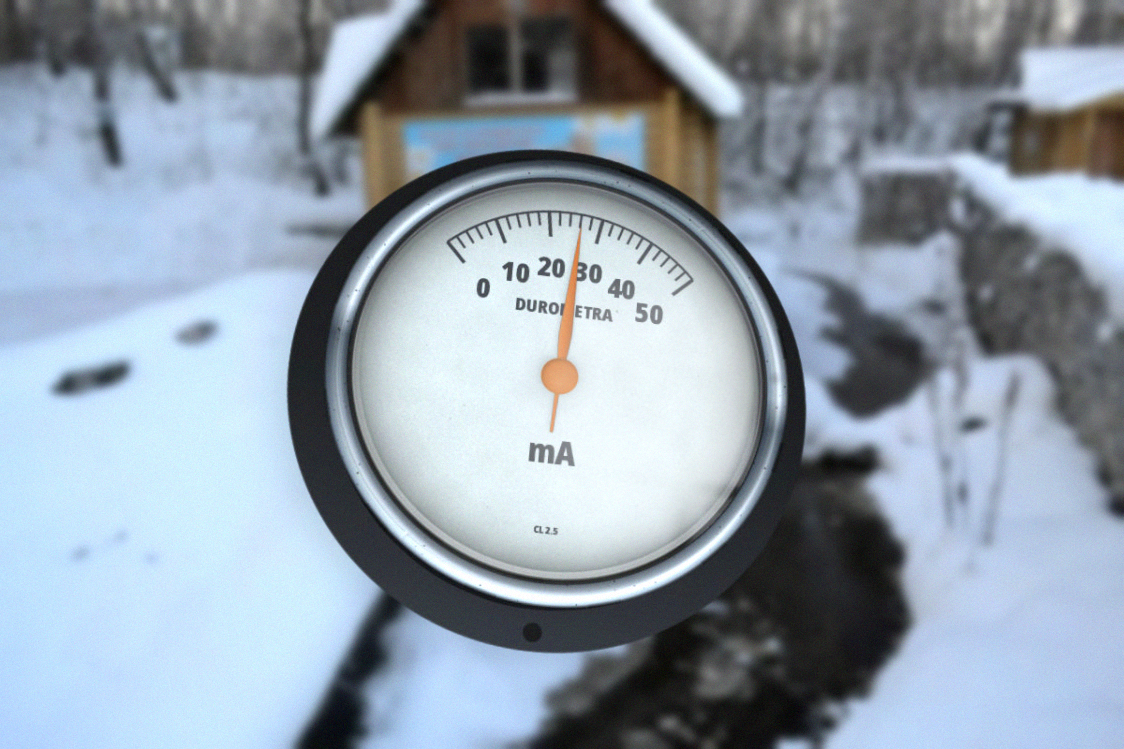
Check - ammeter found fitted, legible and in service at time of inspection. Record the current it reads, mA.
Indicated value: 26 mA
